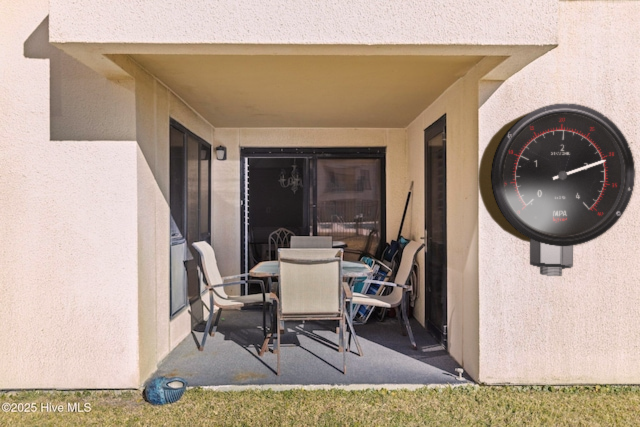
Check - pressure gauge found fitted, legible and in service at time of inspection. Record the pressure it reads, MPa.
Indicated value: 3 MPa
